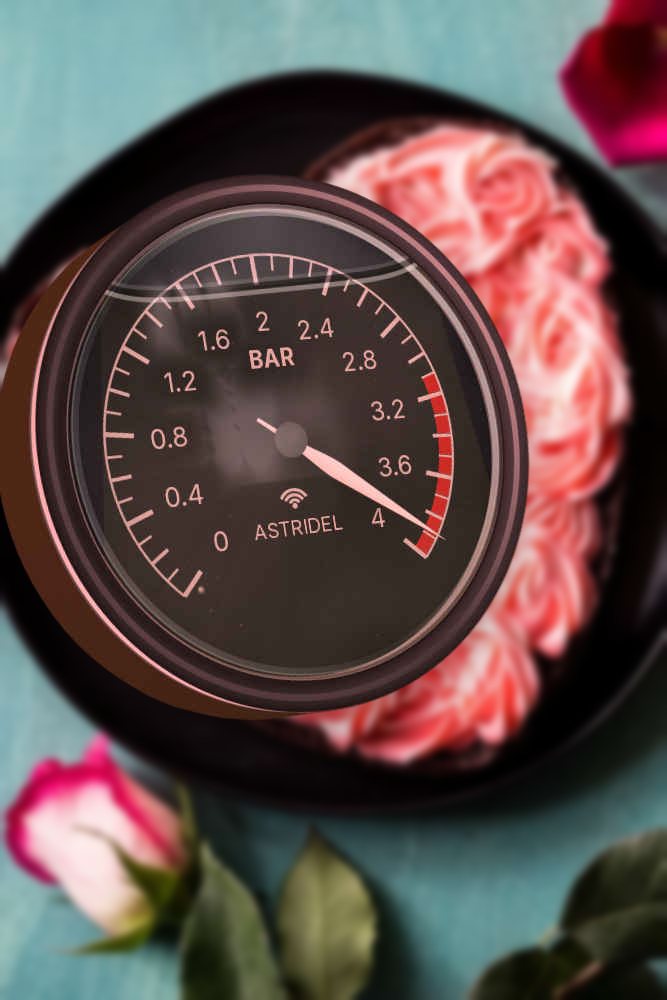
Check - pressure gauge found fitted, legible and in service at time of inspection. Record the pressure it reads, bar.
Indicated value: 3.9 bar
